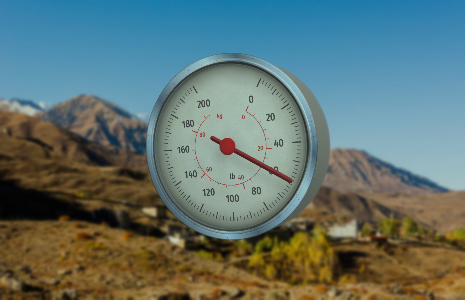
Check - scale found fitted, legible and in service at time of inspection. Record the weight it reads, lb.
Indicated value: 60 lb
